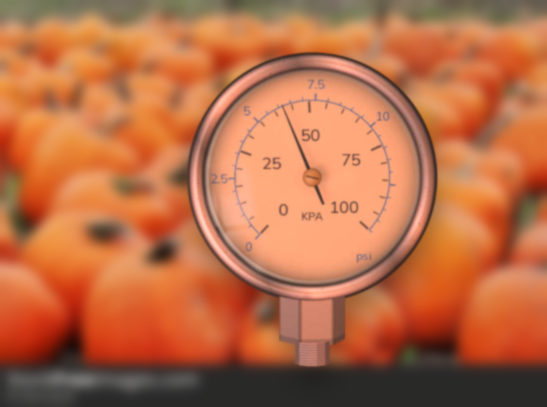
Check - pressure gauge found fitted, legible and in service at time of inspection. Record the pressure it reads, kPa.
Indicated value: 42.5 kPa
